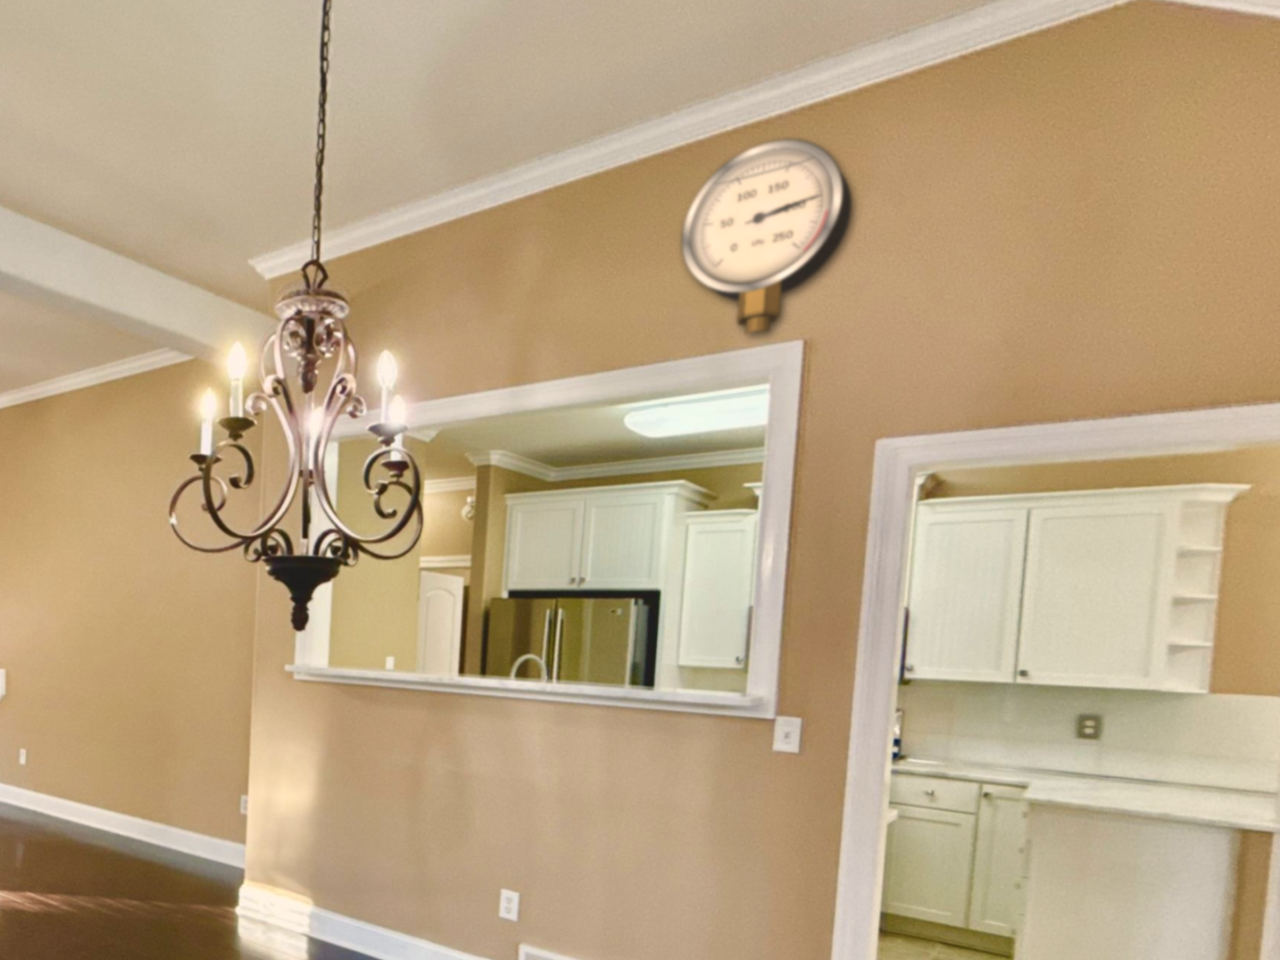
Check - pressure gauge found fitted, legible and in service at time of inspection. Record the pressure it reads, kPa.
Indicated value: 200 kPa
